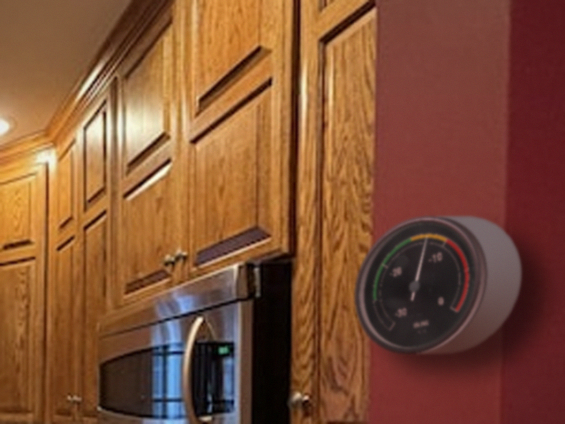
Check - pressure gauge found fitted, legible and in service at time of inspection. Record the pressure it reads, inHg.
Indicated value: -12.5 inHg
